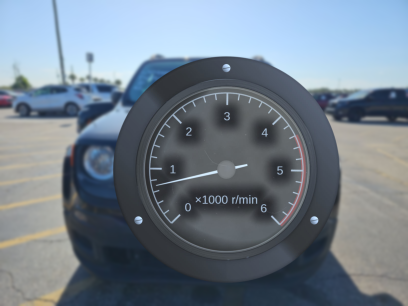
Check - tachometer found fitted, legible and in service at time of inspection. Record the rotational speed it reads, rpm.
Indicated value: 700 rpm
